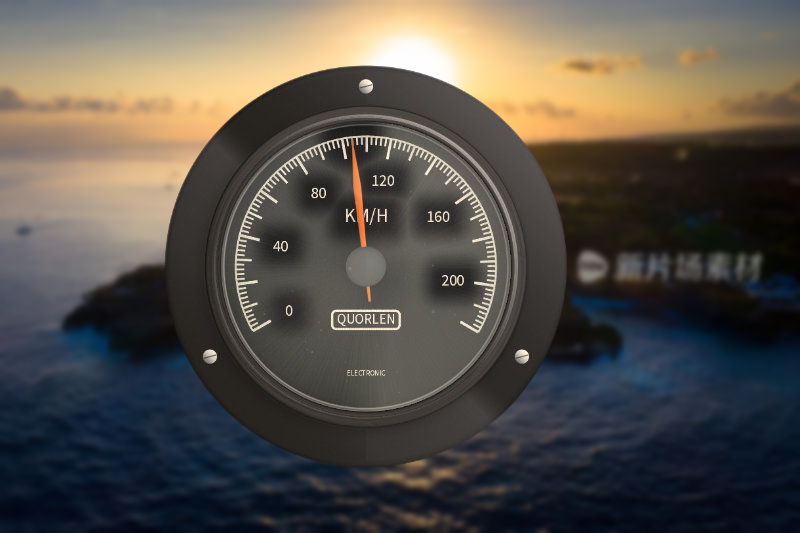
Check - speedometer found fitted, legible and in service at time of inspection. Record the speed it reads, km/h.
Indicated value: 104 km/h
